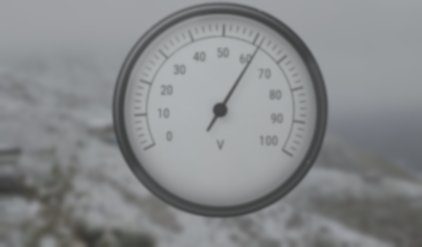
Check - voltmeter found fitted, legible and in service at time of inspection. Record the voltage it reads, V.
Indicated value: 62 V
